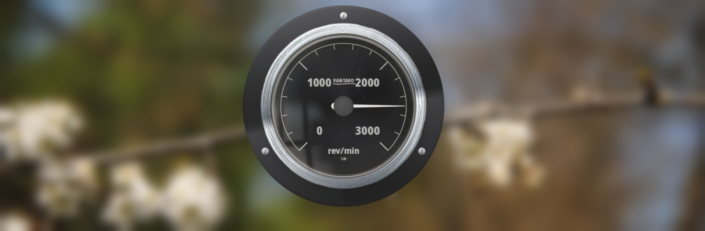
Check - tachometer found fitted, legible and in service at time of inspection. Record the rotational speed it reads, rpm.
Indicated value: 2500 rpm
